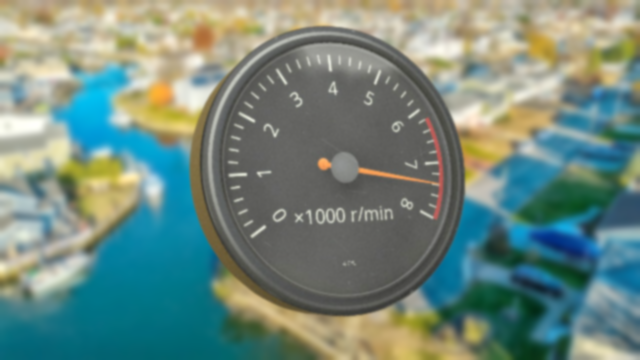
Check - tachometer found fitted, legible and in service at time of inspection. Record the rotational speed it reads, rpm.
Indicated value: 7400 rpm
